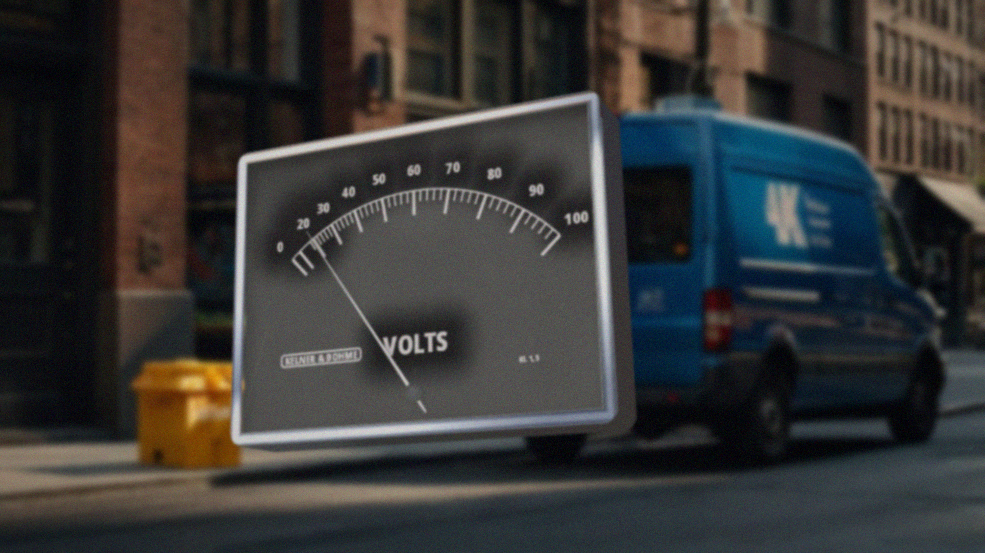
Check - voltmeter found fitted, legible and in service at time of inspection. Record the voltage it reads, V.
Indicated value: 20 V
